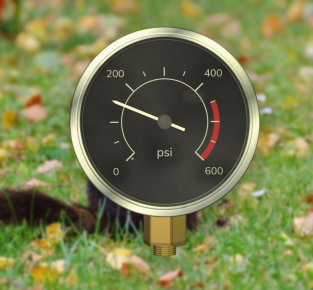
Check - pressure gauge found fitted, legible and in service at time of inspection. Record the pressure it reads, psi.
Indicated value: 150 psi
